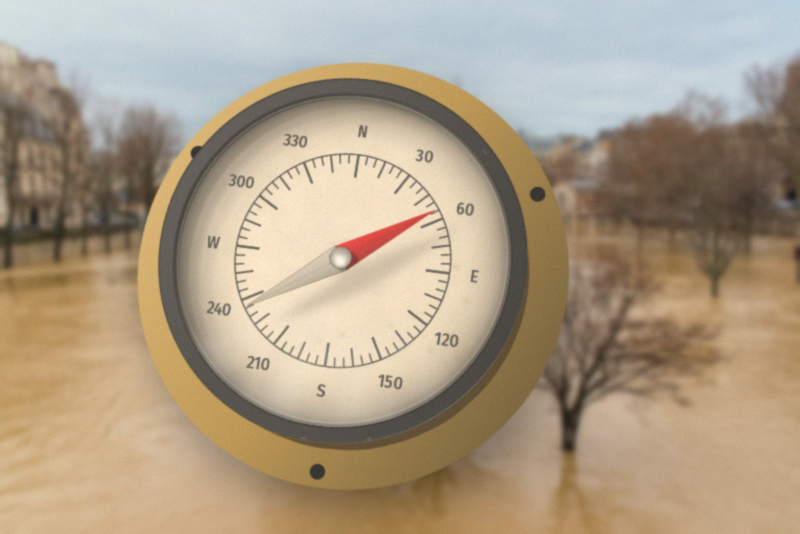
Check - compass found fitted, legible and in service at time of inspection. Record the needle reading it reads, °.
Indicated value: 55 °
